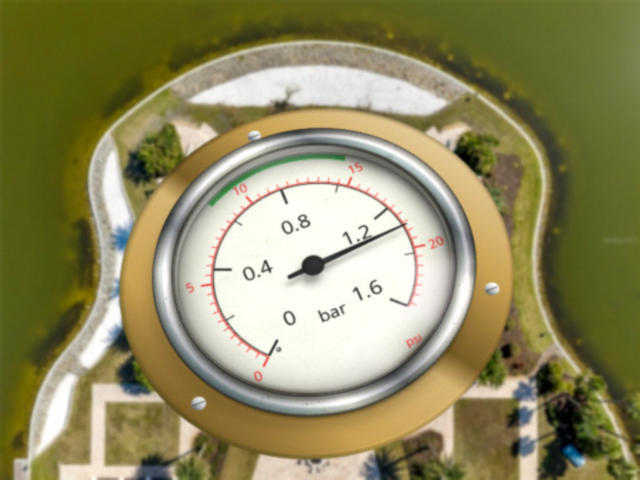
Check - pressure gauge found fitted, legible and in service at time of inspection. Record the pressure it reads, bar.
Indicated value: 1.3 bar
